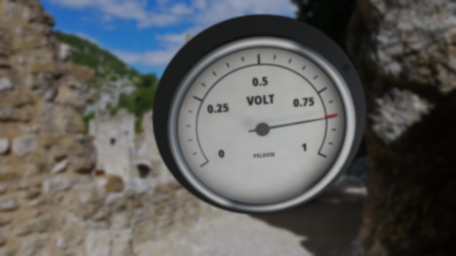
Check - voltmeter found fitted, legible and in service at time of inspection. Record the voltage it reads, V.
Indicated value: 0.85 V
